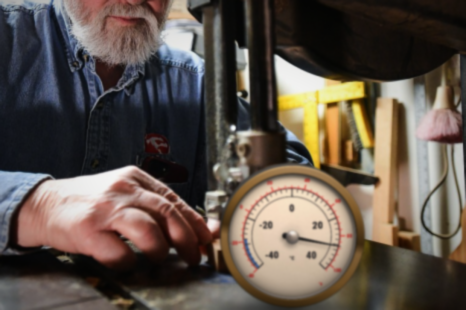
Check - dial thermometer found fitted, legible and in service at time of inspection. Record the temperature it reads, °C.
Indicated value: 30 °C
